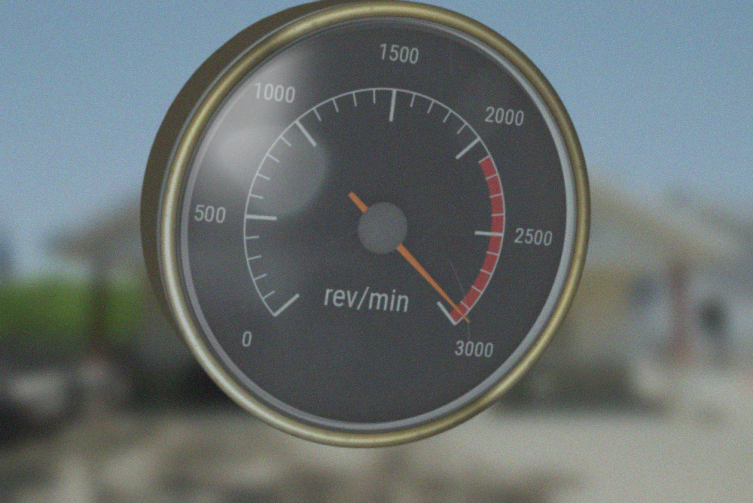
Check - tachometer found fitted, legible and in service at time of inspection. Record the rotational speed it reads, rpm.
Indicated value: 2950 rpm
